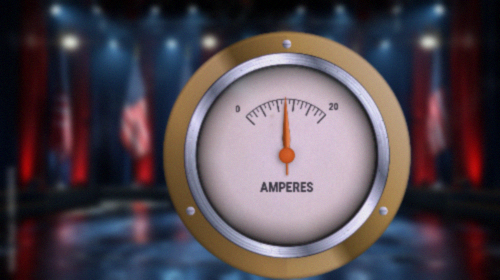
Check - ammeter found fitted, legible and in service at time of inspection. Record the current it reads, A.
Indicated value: 10 A
